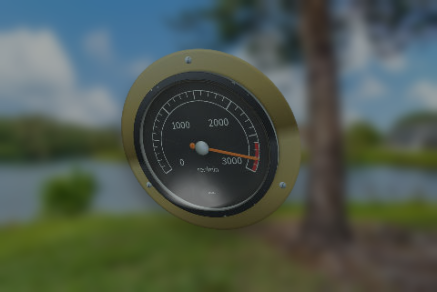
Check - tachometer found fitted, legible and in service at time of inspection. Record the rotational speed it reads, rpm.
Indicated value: 2800 rpm
